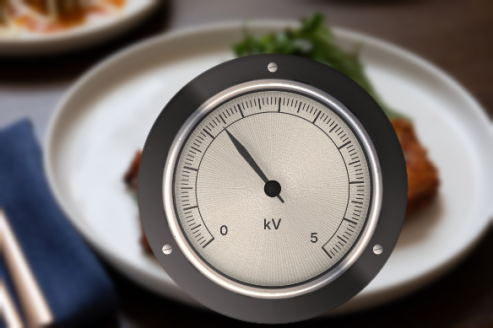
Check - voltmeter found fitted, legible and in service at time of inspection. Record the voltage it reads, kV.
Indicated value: 1.7 kV
